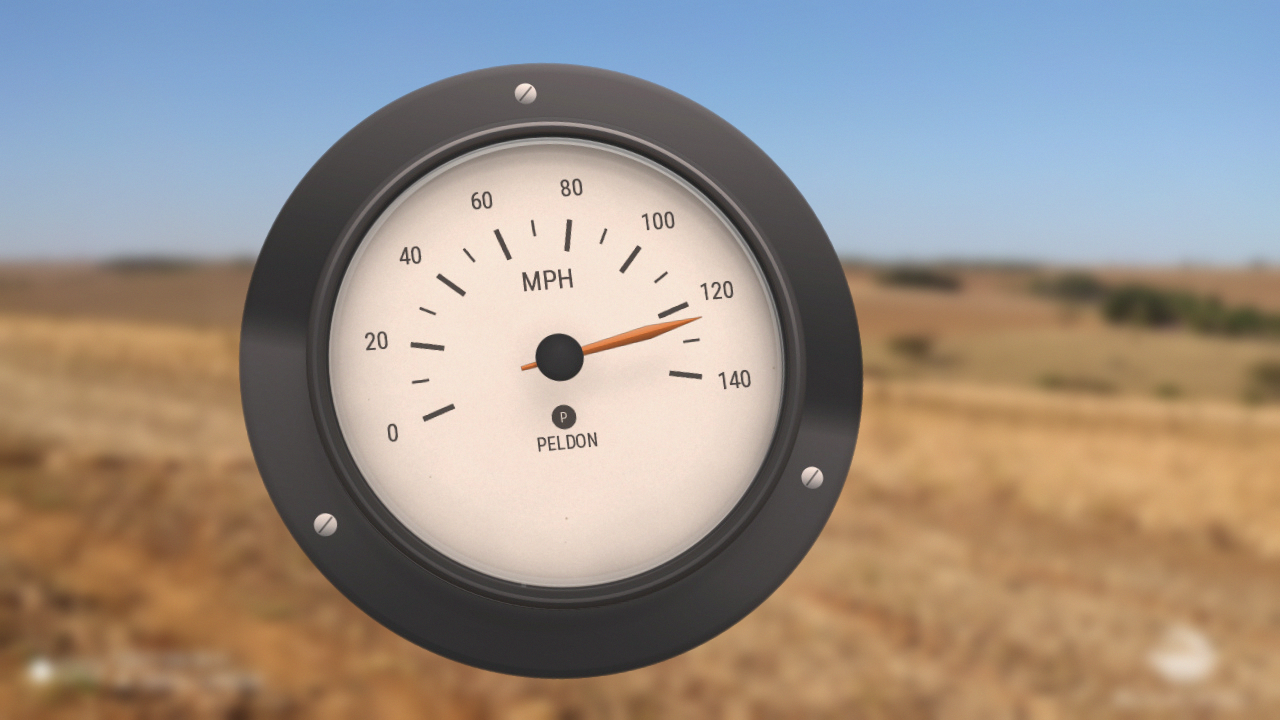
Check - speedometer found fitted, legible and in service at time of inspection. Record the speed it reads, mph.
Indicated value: 125 mph
